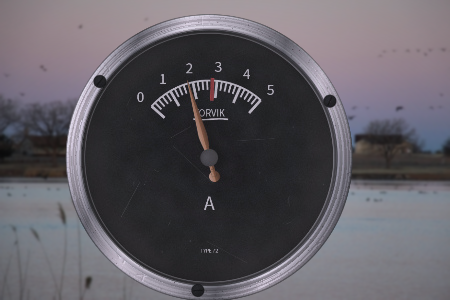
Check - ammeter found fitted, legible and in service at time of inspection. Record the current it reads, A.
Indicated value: 1.8 A
